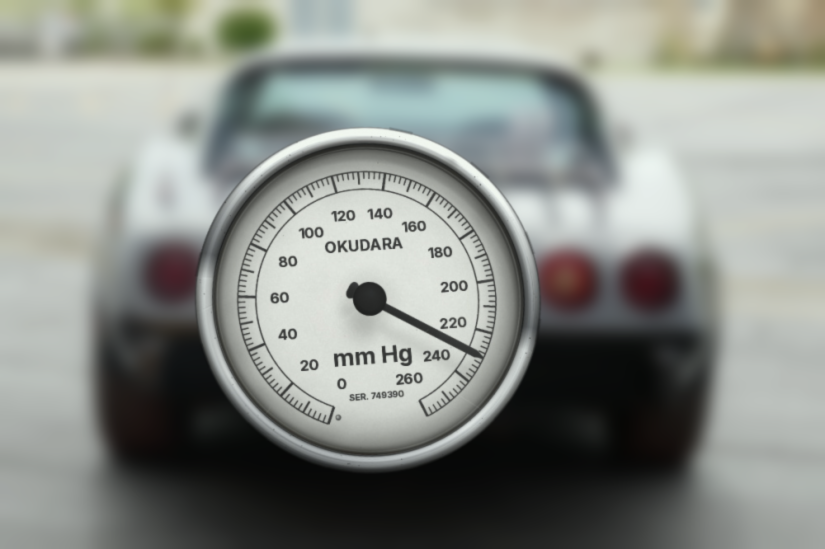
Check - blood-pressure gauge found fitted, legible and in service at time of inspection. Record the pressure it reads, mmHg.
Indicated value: 230 mmHg
